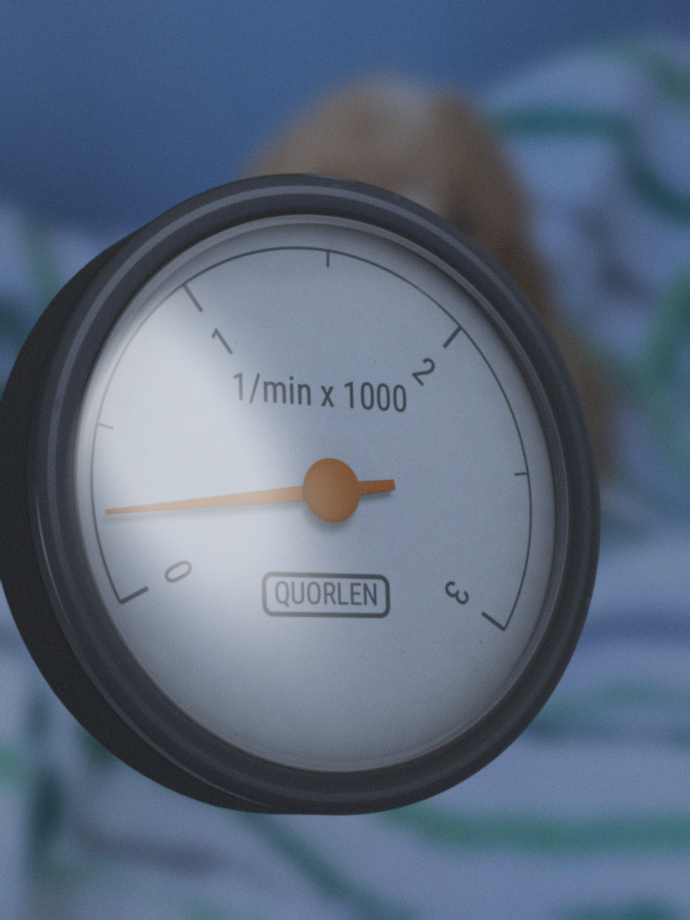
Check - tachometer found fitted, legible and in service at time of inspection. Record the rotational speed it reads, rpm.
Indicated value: 250 rpm
